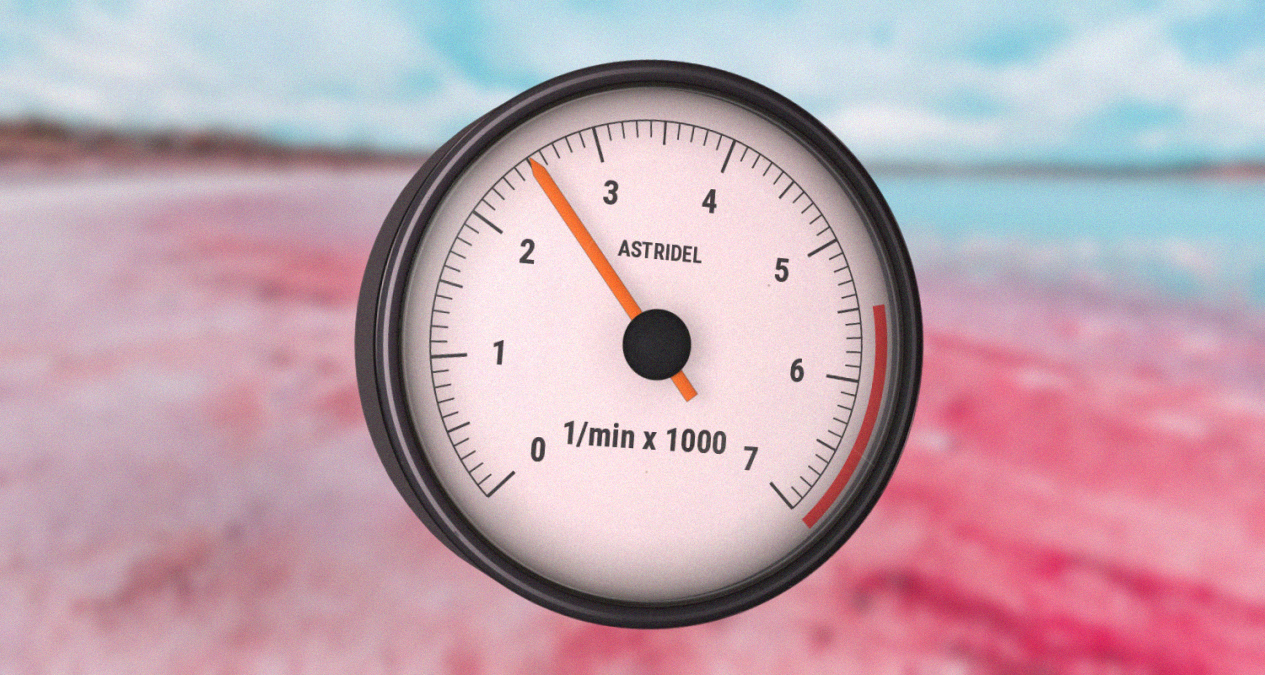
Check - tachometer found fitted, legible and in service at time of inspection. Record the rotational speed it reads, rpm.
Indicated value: 2500 rpm
